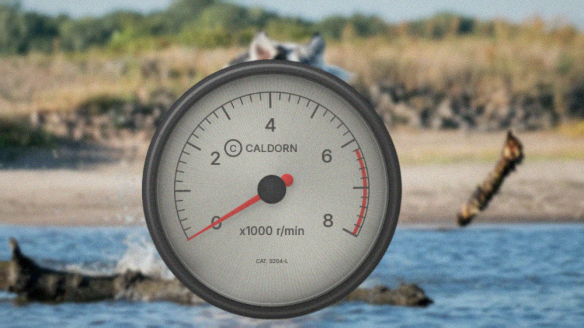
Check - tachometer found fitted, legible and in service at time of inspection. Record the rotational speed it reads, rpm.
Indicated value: 0 rpm
